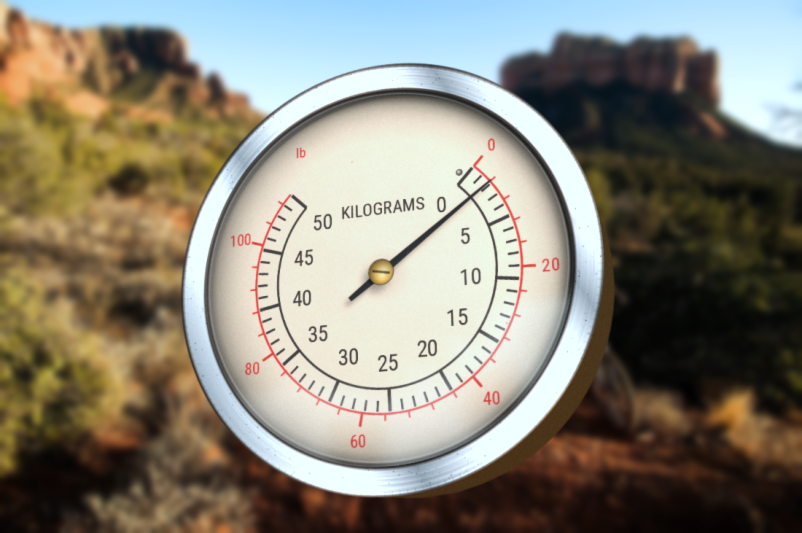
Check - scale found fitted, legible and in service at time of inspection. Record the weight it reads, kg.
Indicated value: 2 kg
